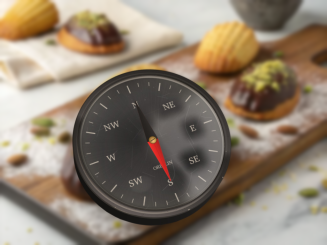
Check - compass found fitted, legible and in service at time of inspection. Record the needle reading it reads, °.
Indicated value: 180 °
